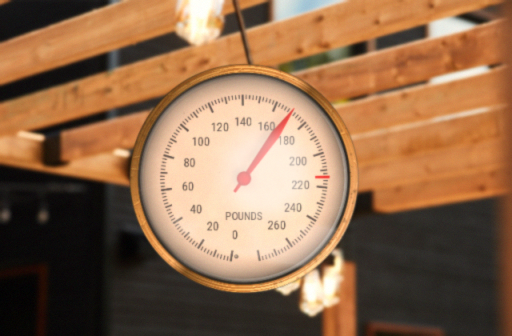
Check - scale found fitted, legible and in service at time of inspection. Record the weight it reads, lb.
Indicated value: 170 lb
